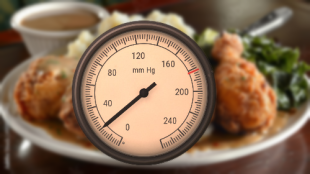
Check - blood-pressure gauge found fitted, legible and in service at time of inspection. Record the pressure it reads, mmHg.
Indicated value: 20 mmHg
